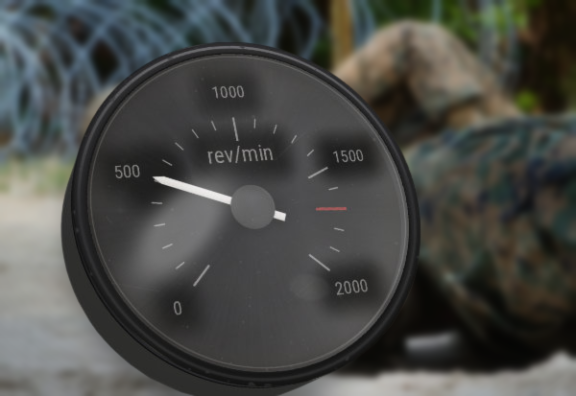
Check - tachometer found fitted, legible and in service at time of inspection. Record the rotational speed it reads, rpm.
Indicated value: 500 rpm
